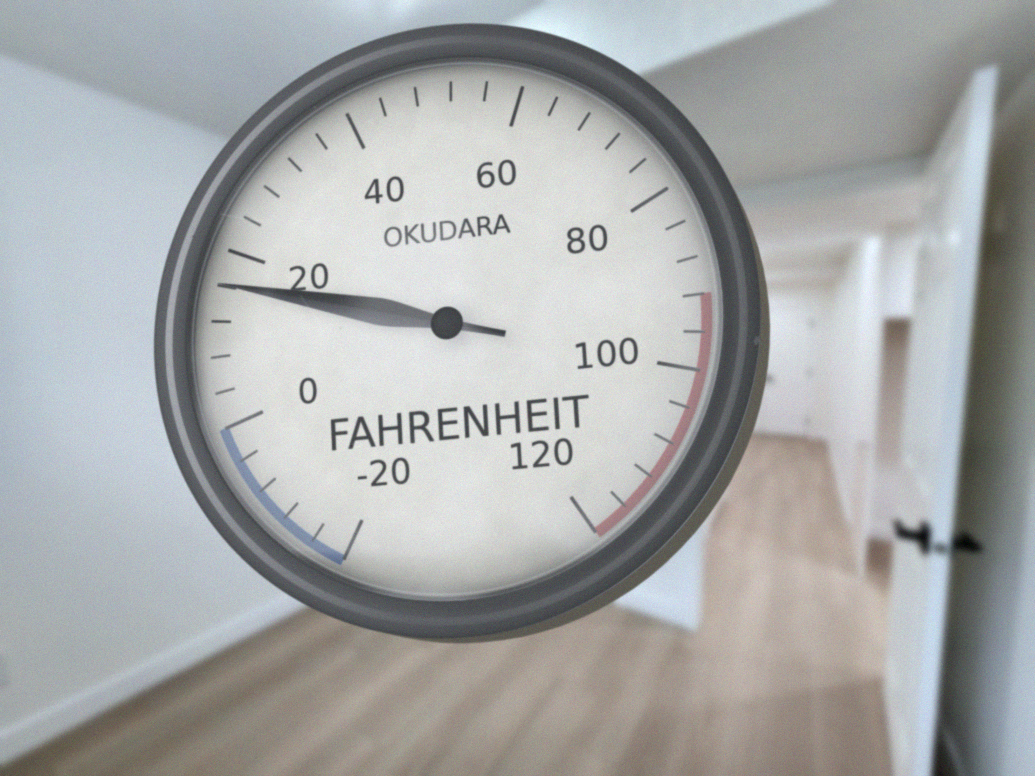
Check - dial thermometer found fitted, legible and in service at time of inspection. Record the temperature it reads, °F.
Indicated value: 16 °F
